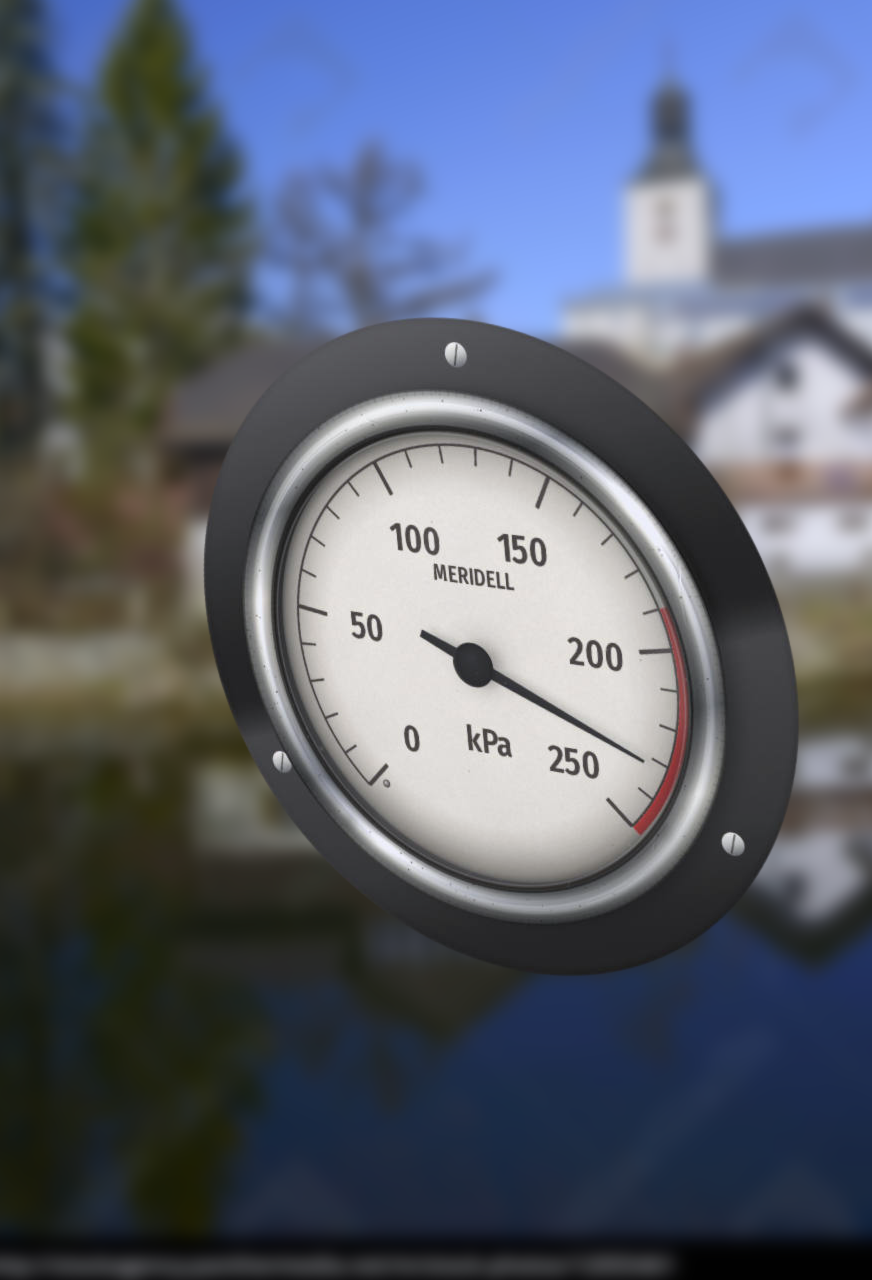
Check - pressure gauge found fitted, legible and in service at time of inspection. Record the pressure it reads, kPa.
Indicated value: 230 kPa
